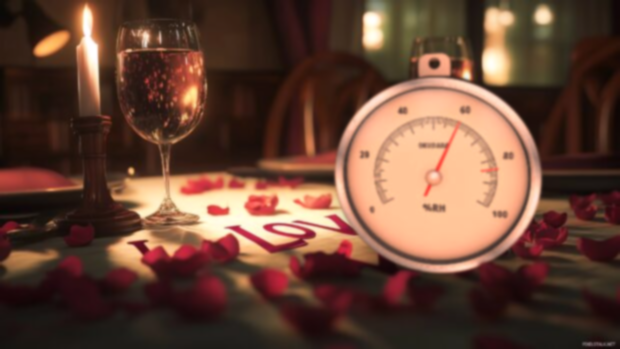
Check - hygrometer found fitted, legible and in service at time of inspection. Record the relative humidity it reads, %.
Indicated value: 60 %
